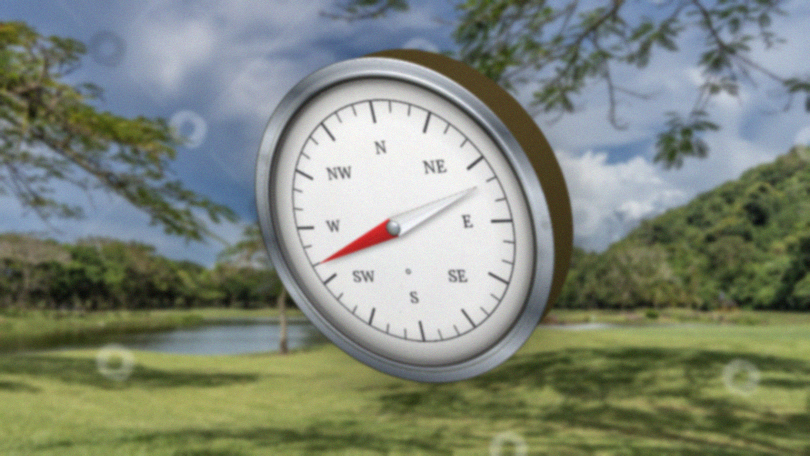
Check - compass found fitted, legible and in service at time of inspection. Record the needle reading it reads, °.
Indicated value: 250 °
